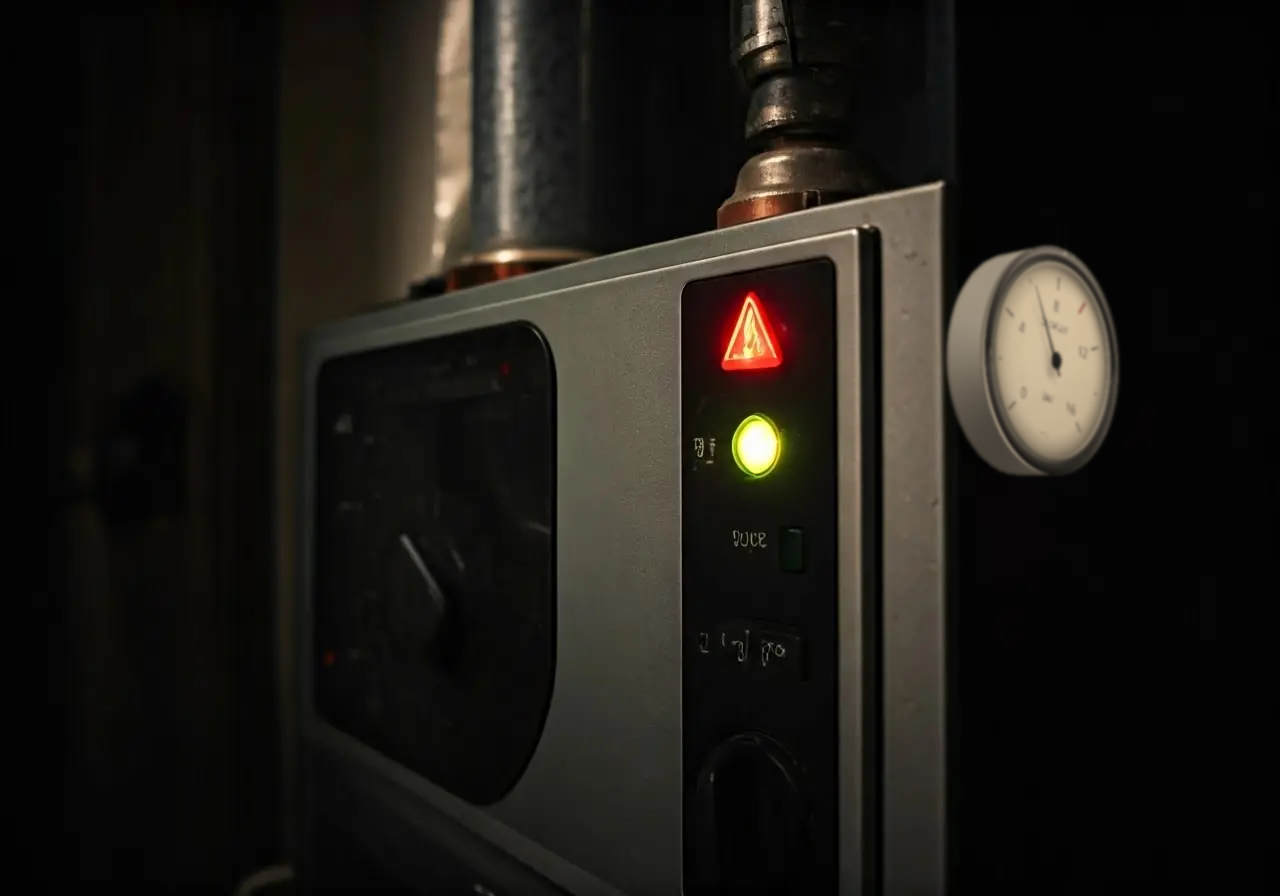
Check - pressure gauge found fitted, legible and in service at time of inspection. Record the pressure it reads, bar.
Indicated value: 6 bar
